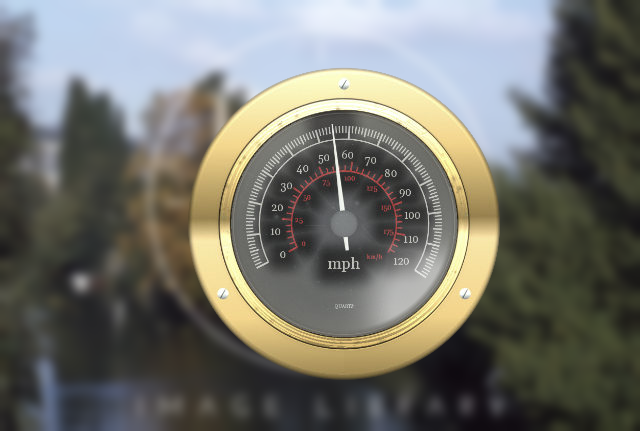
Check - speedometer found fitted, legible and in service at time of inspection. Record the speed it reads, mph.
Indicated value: 55 mph
